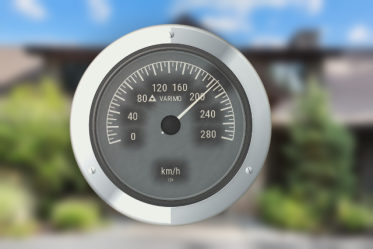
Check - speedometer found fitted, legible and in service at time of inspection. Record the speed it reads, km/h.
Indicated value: 205 km/h
